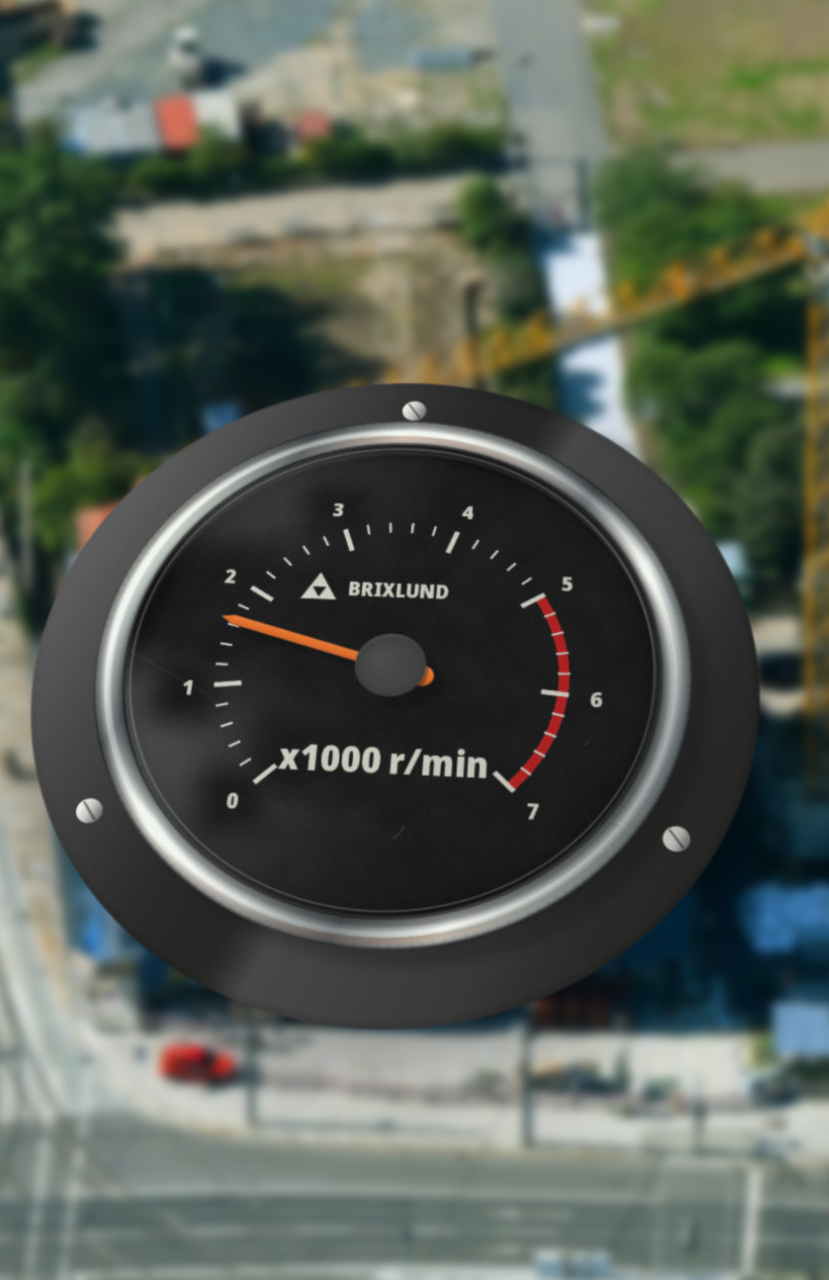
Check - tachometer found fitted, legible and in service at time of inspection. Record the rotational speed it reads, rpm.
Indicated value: 1600 rpm
